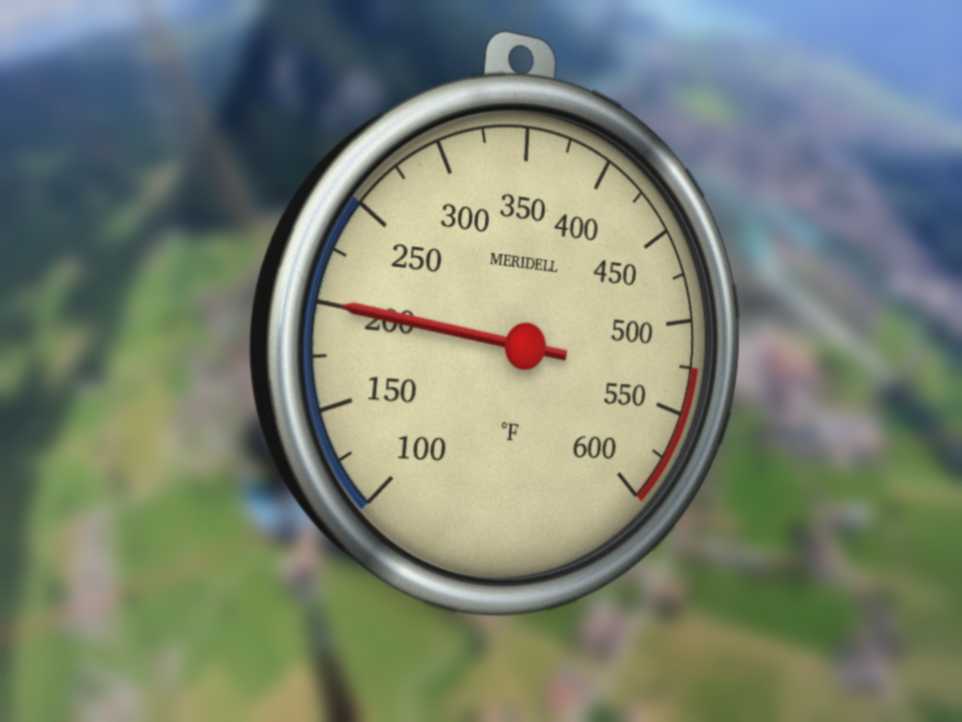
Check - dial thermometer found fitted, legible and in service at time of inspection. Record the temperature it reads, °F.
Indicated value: 200 °F
